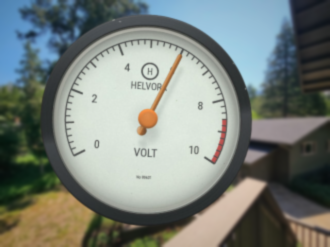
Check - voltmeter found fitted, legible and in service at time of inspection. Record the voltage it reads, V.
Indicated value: 6 V
